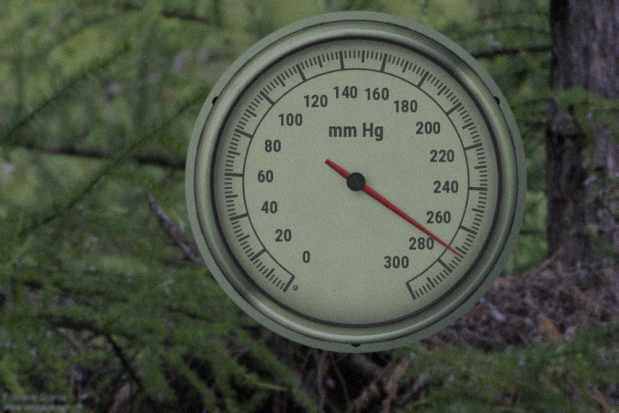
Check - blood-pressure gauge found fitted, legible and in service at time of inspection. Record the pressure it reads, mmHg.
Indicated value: 272 mmHg
